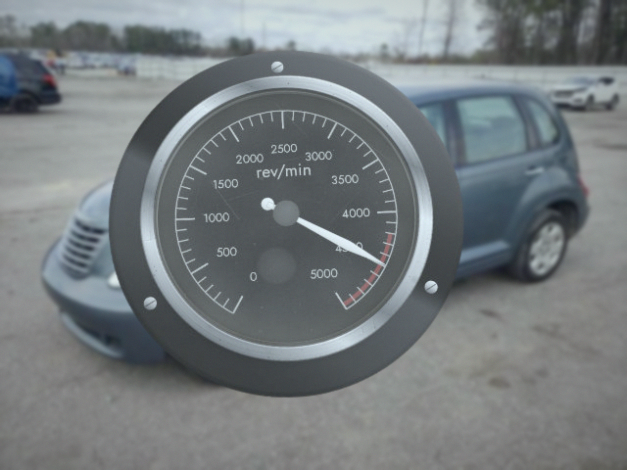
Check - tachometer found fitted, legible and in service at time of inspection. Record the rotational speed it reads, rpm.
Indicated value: 4500 rpm
